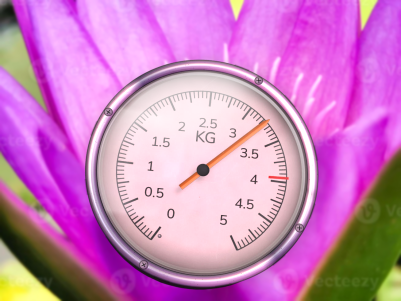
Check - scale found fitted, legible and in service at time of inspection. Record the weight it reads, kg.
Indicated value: 3.25 kg
